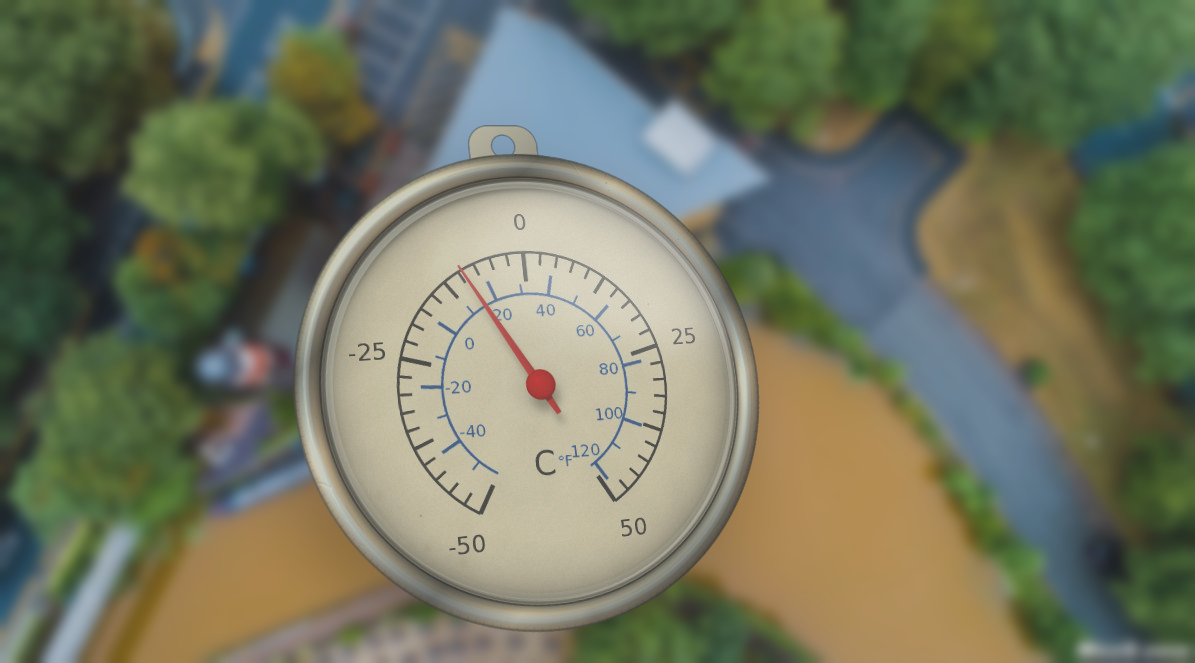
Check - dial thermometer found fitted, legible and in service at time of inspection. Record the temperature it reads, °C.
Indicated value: -10 °C
